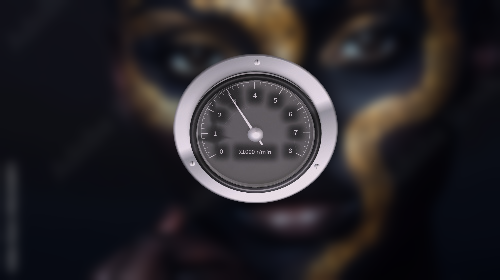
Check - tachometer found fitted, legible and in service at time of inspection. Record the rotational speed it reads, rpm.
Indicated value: 3000 rpm
